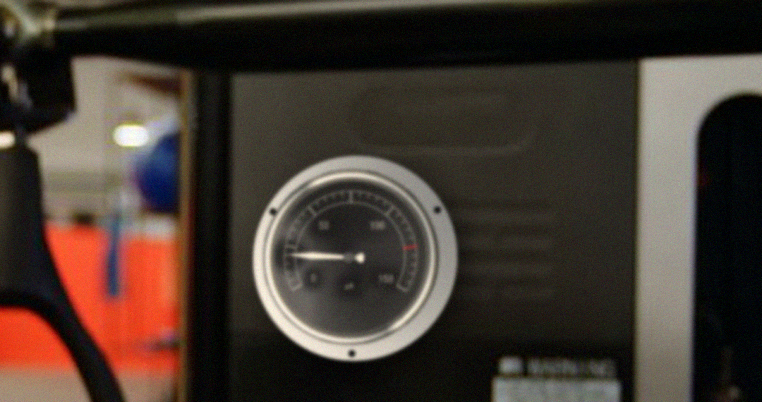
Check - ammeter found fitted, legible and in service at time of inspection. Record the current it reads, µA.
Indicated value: 20 µA
